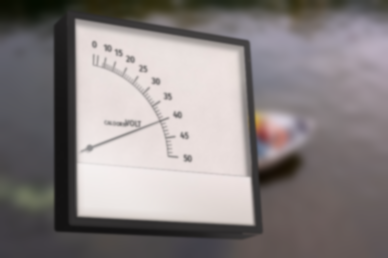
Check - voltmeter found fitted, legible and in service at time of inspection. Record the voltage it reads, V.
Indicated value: 40 V
